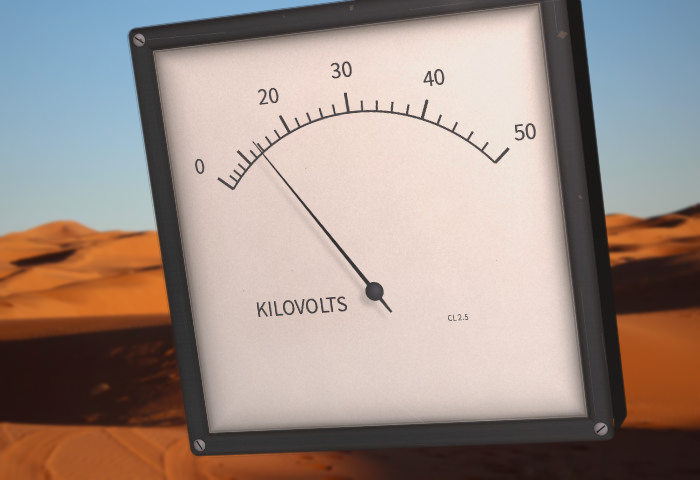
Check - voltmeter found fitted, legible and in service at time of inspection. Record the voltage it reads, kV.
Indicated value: 14 kV
